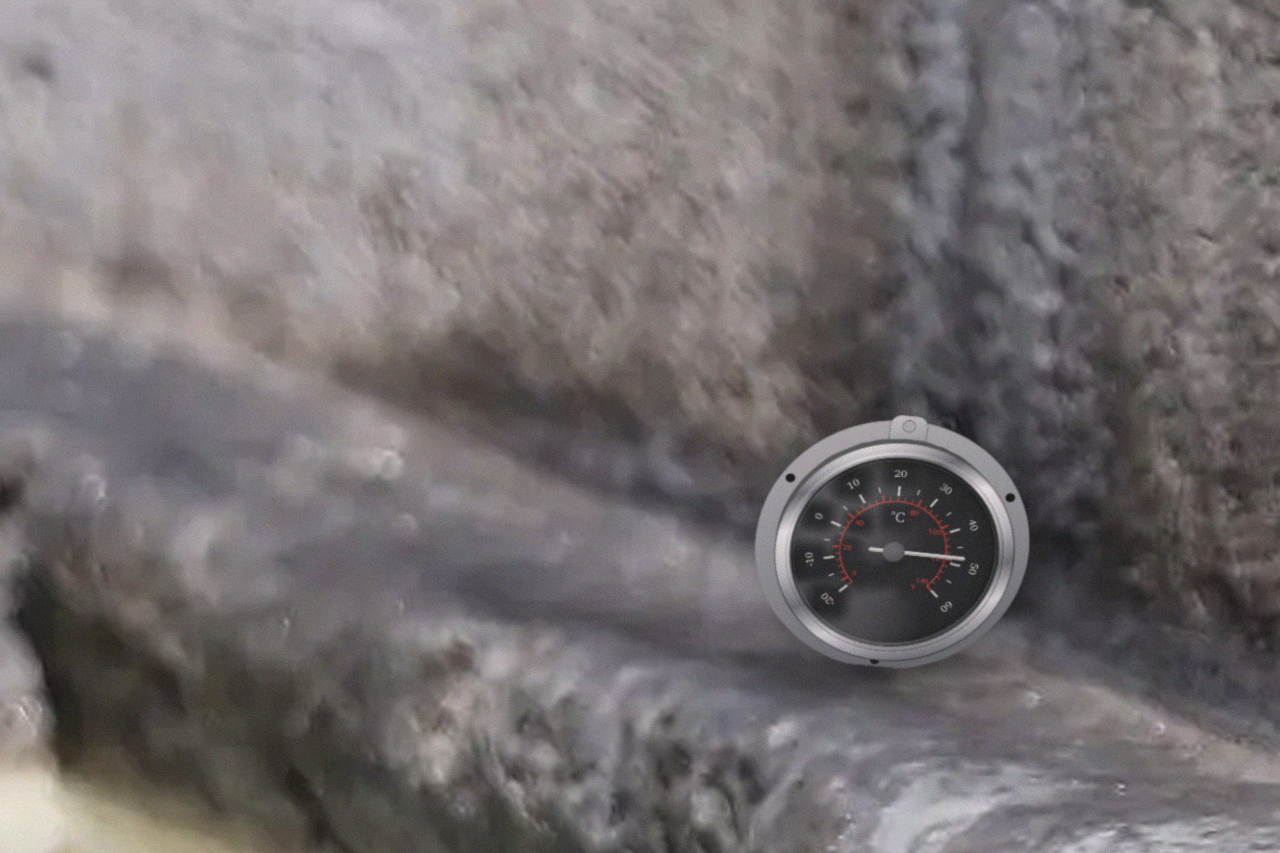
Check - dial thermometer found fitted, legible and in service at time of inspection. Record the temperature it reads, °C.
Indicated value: 47.5 °C
